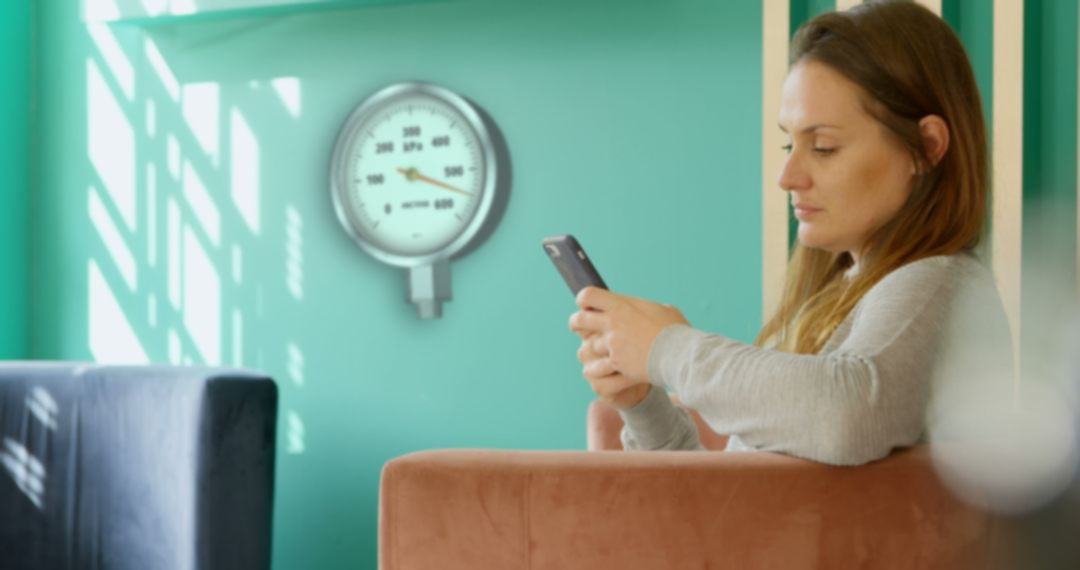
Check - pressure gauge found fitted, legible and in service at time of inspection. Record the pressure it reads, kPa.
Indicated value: 550 kPa
